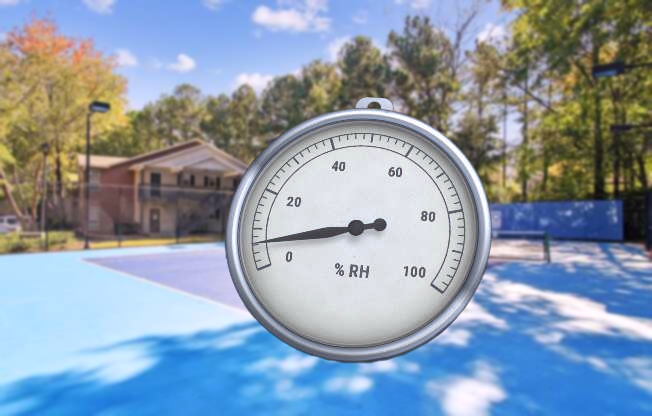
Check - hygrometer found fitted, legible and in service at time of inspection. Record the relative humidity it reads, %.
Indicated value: 6 %
